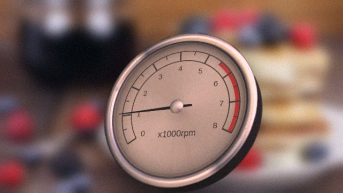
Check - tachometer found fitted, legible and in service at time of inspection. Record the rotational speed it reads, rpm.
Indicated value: 1000 rpm
